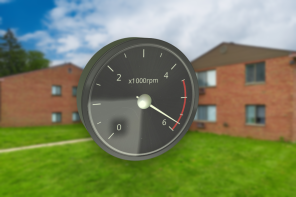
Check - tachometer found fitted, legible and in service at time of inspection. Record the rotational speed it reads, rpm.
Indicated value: 5750 rpm
